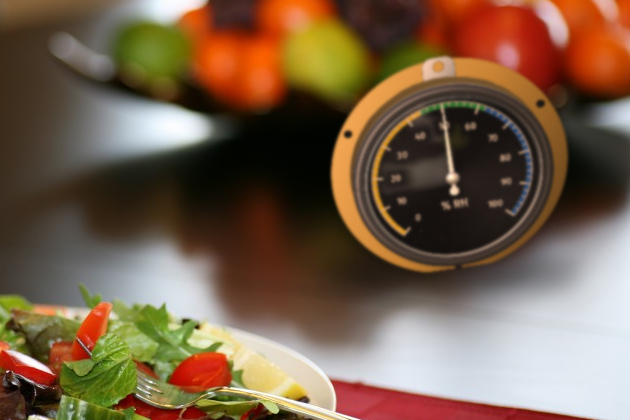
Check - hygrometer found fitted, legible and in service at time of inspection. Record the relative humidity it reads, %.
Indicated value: 50 %
